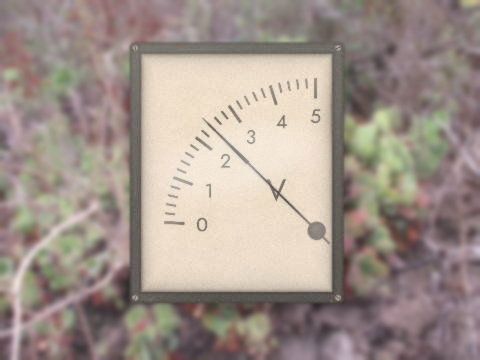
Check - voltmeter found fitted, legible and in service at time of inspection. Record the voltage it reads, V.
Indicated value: 2.4 V
